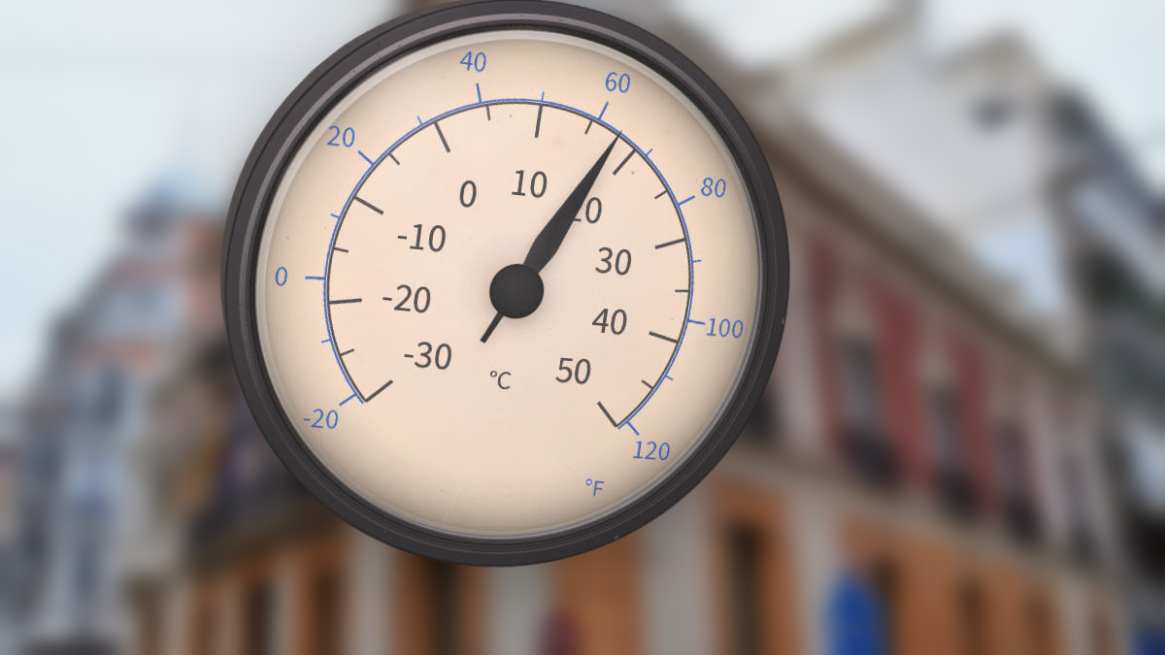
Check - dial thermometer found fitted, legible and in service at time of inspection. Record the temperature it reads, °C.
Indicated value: 17.5 °C
